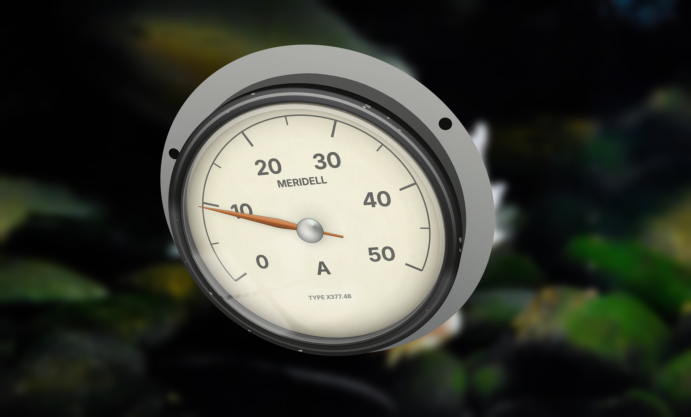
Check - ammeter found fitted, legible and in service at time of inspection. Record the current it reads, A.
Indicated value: 10 A
